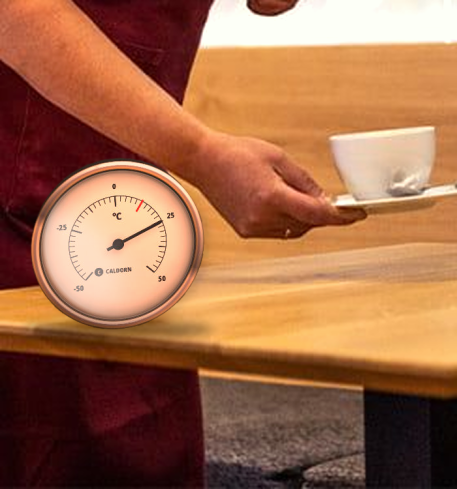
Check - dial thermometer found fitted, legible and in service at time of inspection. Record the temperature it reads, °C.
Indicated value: 25 °C
